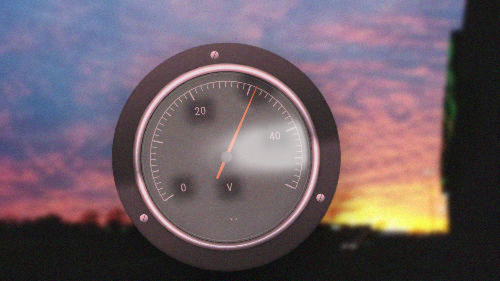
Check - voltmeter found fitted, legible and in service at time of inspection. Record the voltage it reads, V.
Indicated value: 31 V
